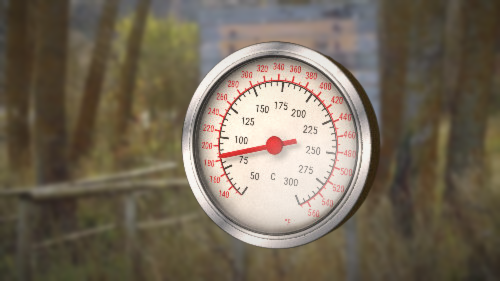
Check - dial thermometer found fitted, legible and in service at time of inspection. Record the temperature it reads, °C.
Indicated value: 85 °C
